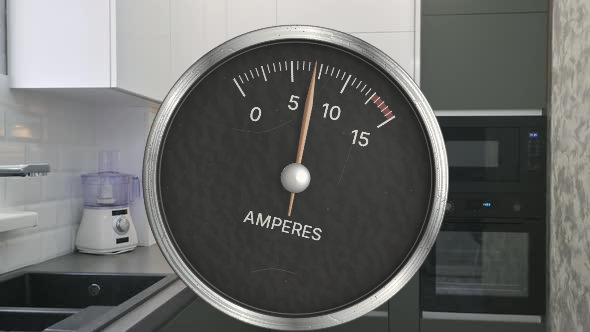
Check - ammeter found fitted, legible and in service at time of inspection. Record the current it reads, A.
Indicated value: 7 A
